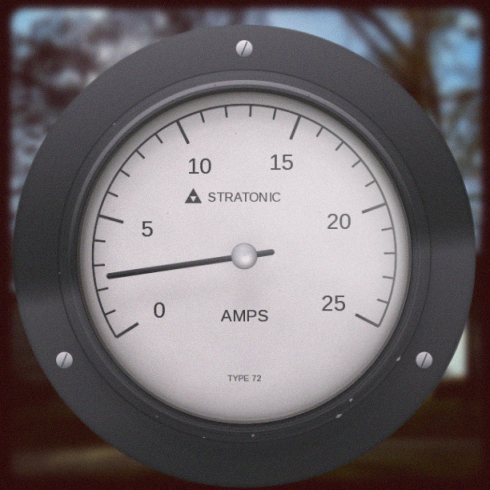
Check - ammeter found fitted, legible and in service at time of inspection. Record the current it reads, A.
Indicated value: 2.5 A
